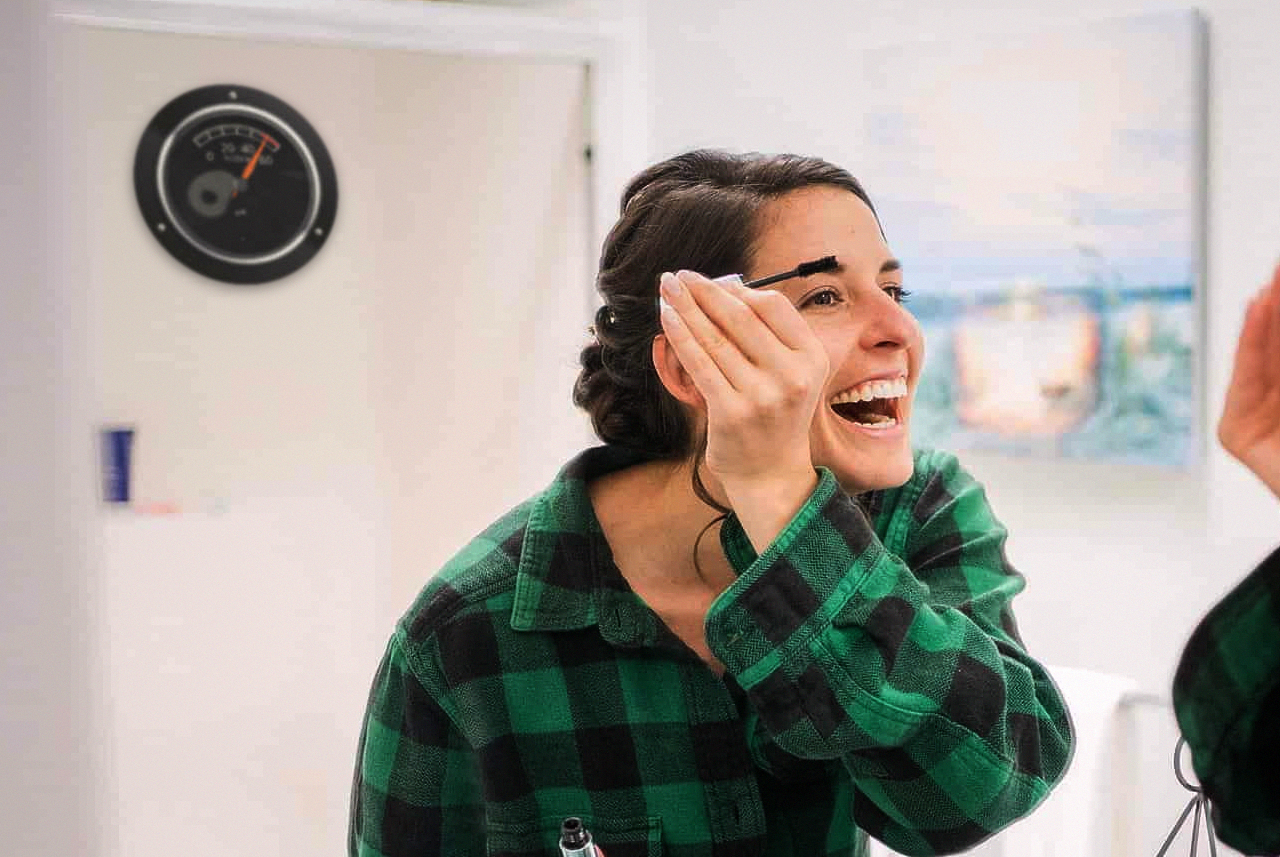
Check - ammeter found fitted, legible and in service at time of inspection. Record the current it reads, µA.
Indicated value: 50 µA
